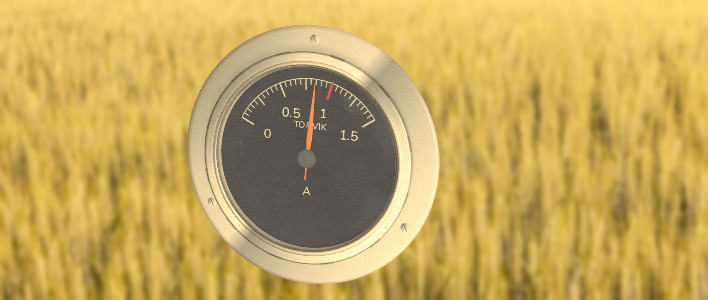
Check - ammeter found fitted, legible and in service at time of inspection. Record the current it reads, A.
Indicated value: 0.85 A
